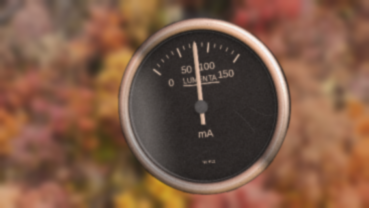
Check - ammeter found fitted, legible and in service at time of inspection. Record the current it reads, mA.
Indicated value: 80 mA
